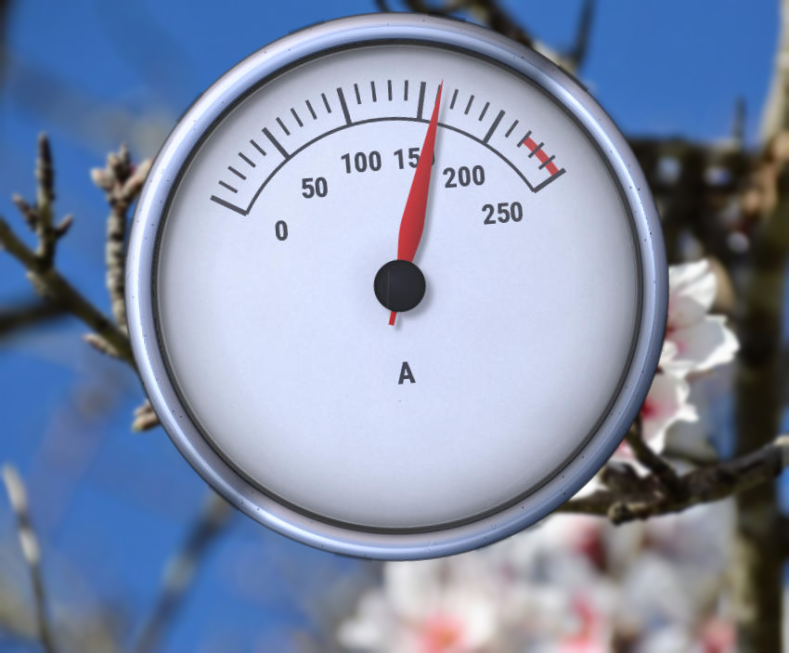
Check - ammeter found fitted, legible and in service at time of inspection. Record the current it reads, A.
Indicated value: 160 A
